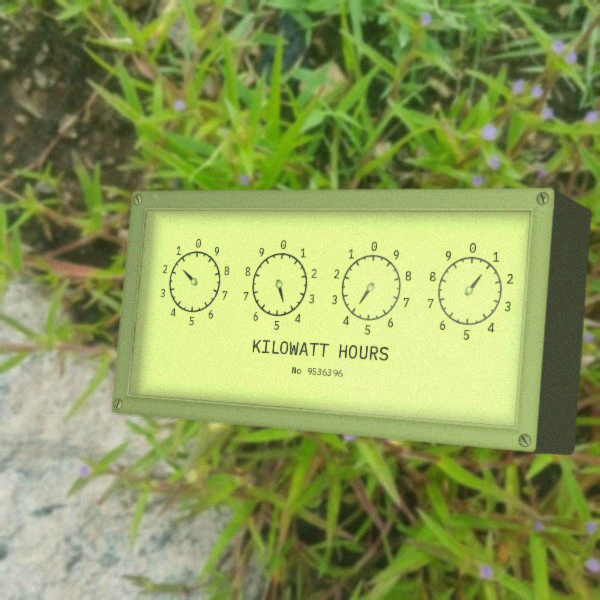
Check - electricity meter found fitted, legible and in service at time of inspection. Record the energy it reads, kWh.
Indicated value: 1441 kWh
